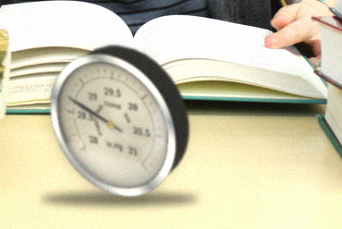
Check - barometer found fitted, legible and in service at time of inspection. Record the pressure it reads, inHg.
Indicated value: 28.7 inHg
